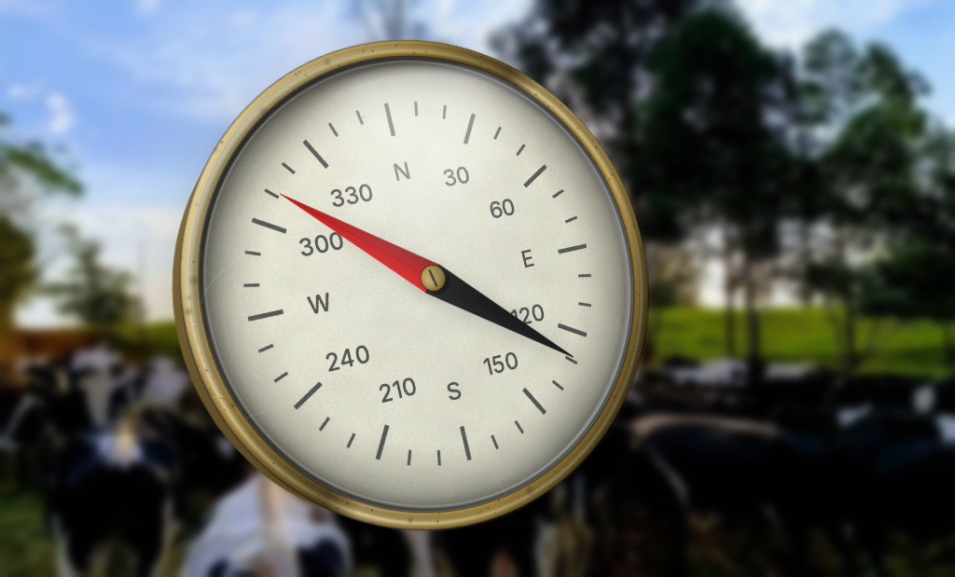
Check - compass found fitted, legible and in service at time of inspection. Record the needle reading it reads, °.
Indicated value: 310 °
